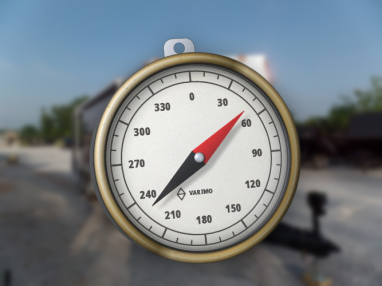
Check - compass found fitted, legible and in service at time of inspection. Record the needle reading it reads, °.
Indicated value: 50 °
